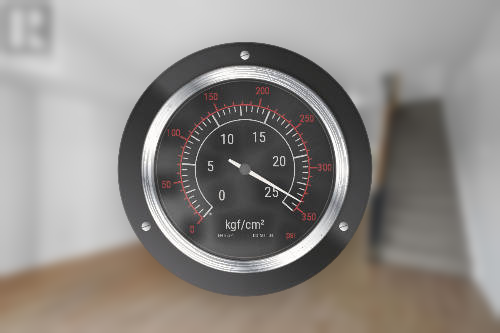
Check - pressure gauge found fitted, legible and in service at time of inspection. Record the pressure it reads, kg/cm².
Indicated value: 24 kg/cm²
